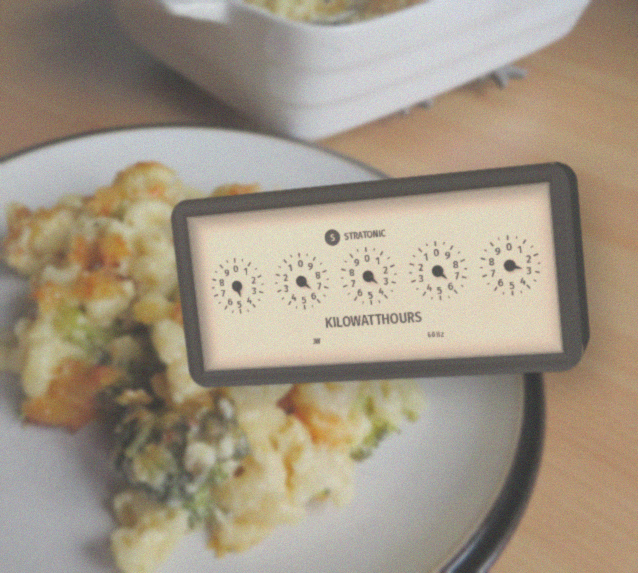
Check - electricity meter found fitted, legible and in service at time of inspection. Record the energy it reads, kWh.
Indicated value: 46363 kWh
